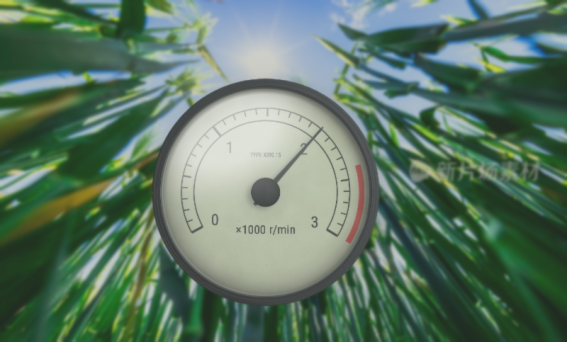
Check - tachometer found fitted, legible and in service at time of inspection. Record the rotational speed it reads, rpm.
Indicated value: 2000 rpm
